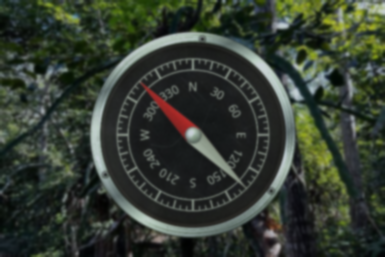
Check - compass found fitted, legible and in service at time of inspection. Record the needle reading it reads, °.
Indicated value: 315 °
